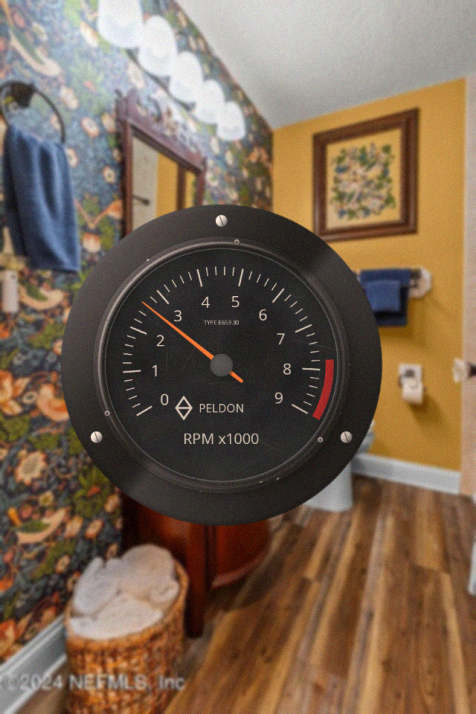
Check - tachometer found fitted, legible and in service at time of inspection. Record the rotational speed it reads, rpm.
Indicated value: 2600 rpm
